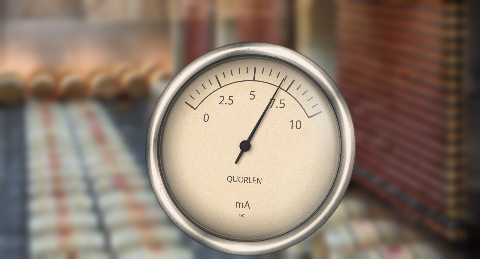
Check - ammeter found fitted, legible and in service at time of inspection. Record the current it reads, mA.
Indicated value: 7 mA
